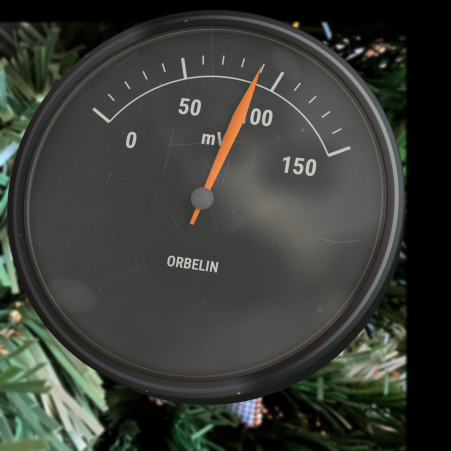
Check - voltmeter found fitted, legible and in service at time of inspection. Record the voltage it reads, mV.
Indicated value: 90 mV
